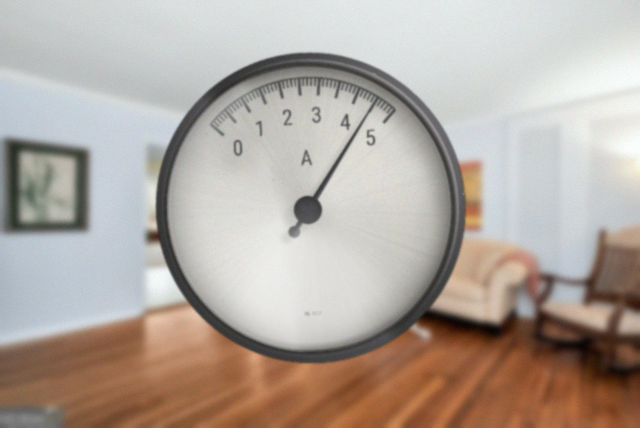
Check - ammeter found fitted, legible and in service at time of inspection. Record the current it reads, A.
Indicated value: 4.5 A
